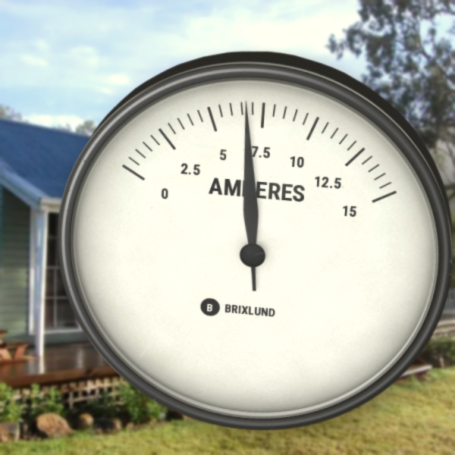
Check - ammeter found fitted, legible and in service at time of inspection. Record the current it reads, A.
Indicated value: 6.75 A
